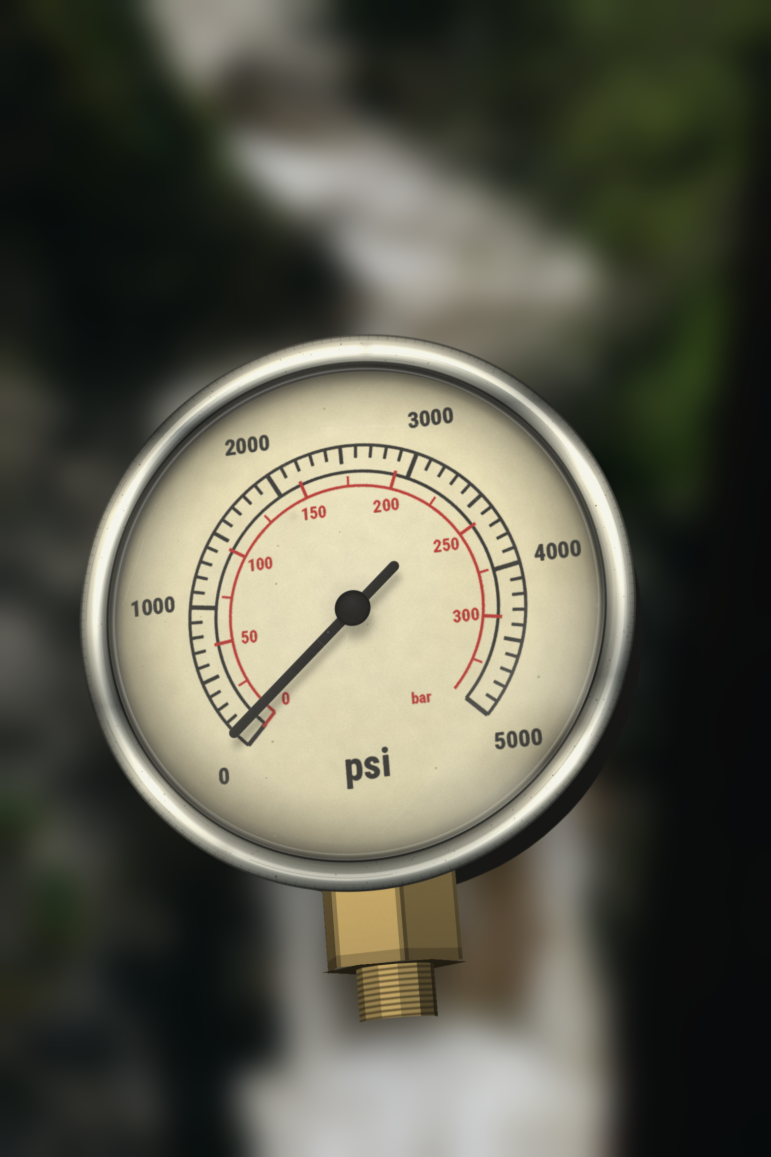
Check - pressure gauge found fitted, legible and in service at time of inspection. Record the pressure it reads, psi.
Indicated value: 100 psi
